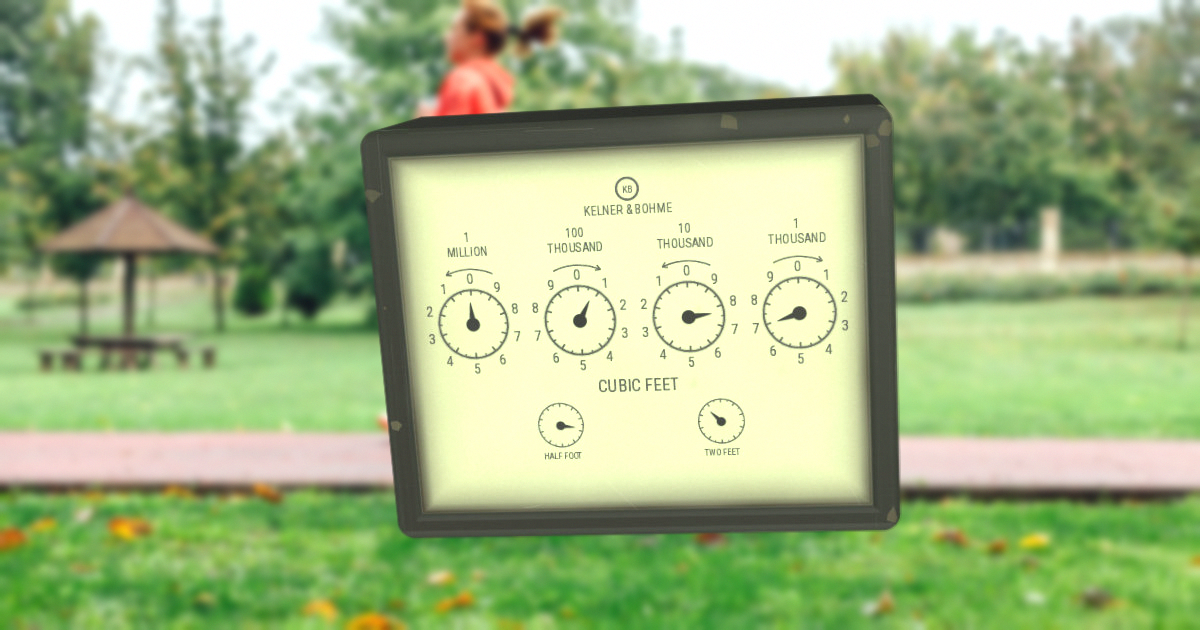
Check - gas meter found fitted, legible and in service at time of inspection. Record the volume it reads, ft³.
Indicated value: 7700 ft³
